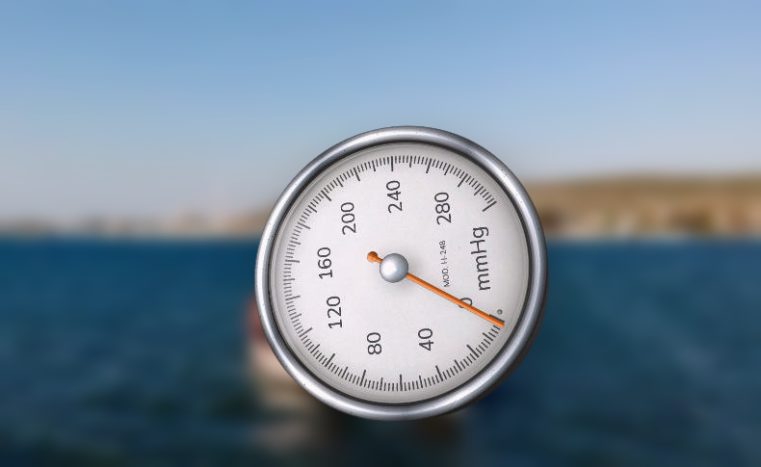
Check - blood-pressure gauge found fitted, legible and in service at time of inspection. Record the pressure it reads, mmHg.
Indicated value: 2 mmHg
